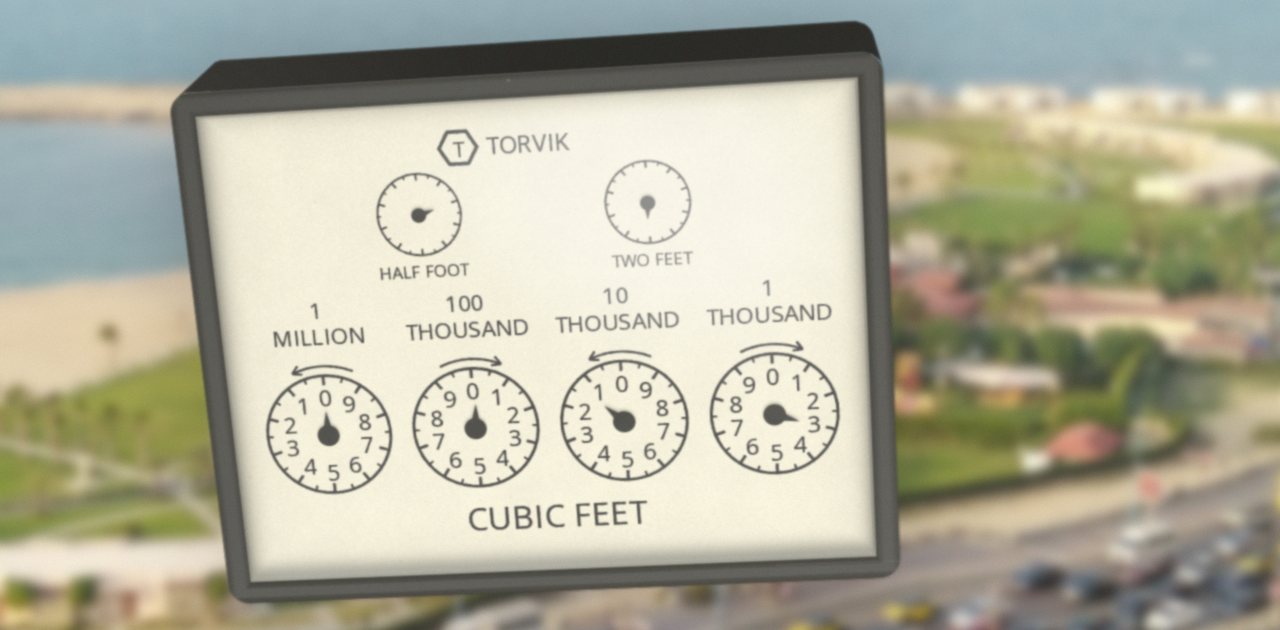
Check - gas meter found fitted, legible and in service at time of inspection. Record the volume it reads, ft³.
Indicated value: 1300 ft³
